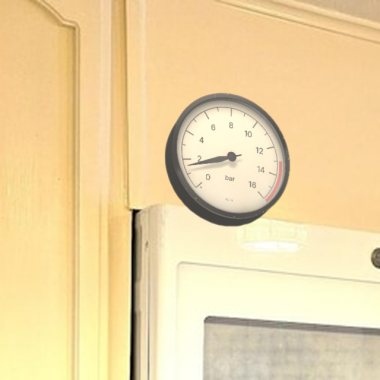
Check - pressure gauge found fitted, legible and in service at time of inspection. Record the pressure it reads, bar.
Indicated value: 1.5 bar
